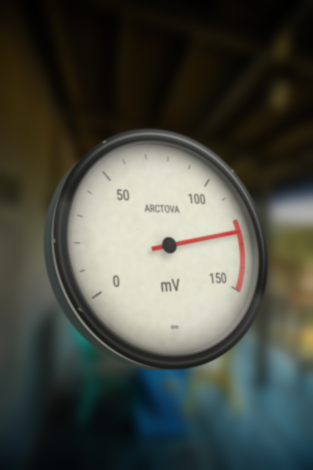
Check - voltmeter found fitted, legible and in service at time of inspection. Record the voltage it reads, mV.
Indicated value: 125 mV
